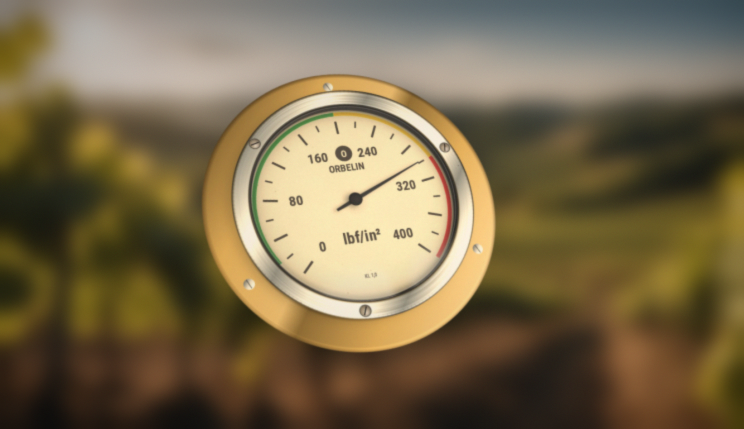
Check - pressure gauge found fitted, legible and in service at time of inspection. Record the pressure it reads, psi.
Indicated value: 300 psi
